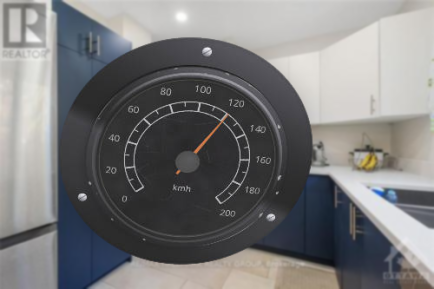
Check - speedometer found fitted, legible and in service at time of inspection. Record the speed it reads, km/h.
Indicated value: 120 km/h
